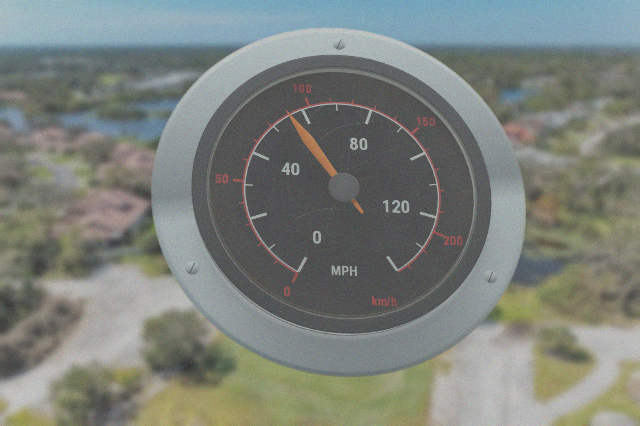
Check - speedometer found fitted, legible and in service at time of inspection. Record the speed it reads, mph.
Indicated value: 55 mph
